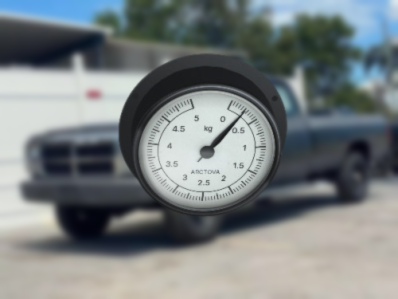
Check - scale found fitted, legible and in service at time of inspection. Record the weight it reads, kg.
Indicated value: 0.25 kg
